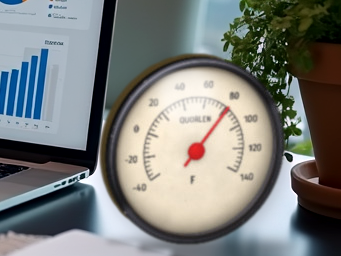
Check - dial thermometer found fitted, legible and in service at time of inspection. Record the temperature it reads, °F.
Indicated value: 80 °F
